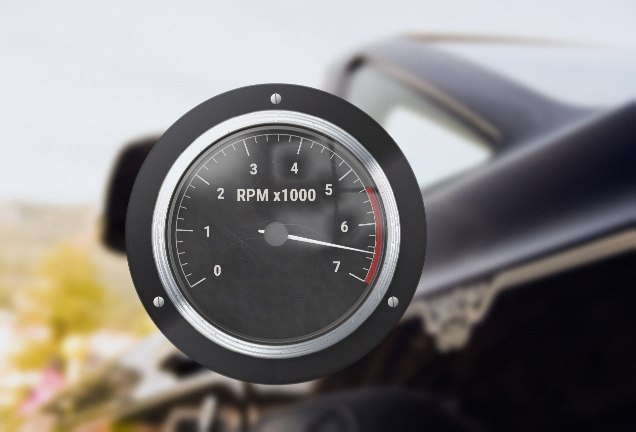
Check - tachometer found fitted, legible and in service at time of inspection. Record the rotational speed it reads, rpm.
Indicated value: 6500 rpm
